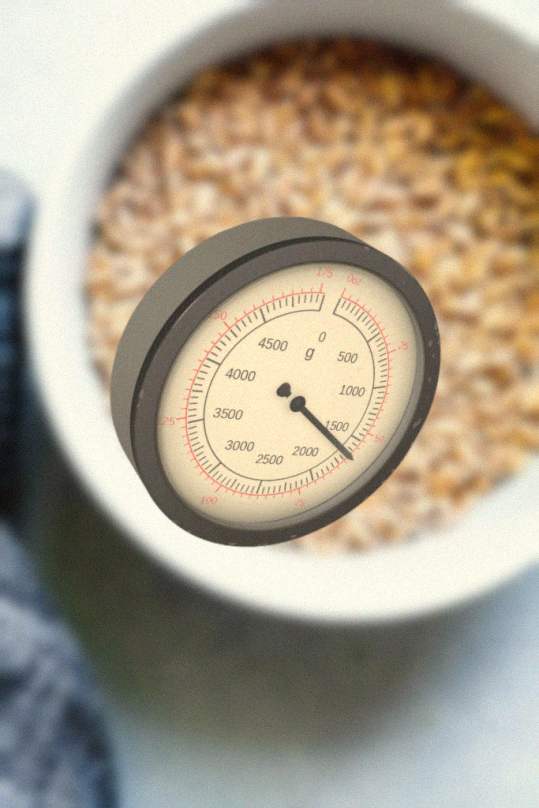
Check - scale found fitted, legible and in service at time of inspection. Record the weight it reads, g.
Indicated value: 1650 g
